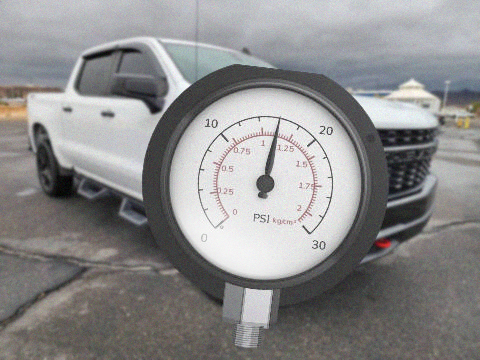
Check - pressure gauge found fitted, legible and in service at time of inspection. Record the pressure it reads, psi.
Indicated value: 16 psi
